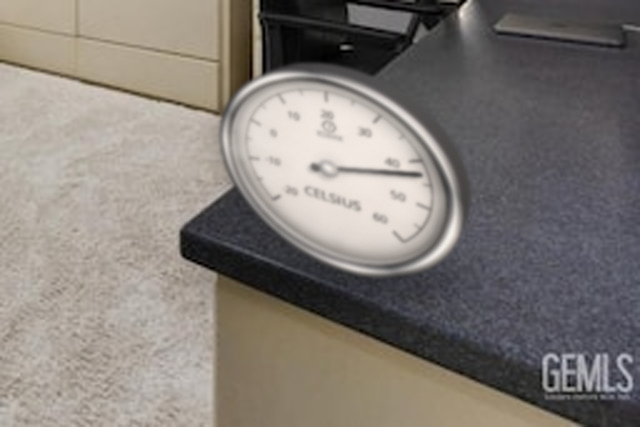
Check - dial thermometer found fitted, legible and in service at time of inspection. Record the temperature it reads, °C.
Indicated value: 42.5 °C
